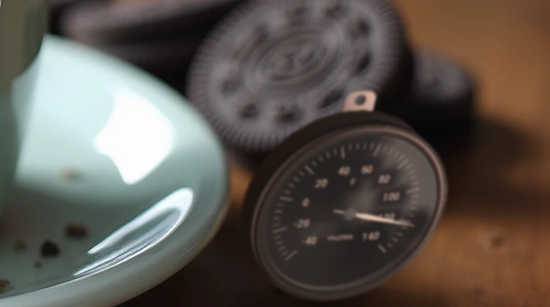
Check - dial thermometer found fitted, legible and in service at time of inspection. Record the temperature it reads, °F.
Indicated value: 120 °F
